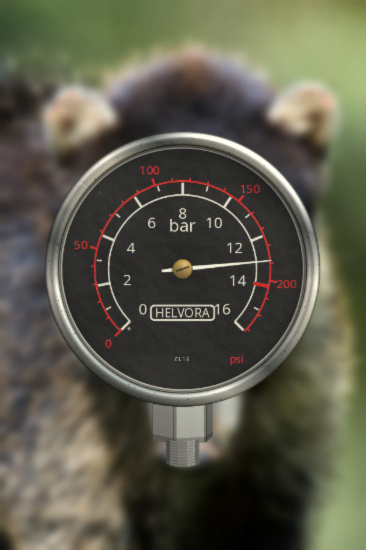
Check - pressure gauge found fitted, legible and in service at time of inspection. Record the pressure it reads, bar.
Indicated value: 13 bar
